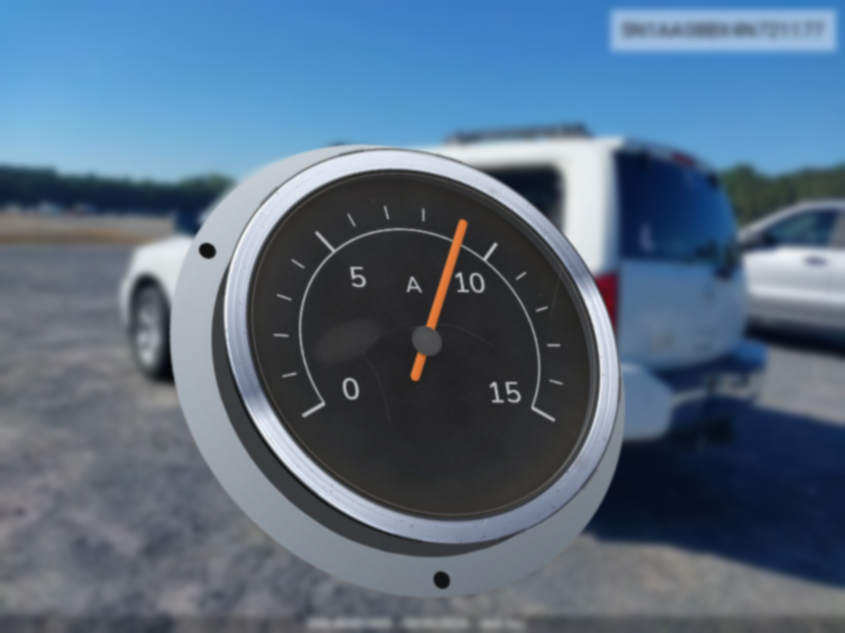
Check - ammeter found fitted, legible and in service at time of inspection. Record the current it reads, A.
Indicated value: 9 A
